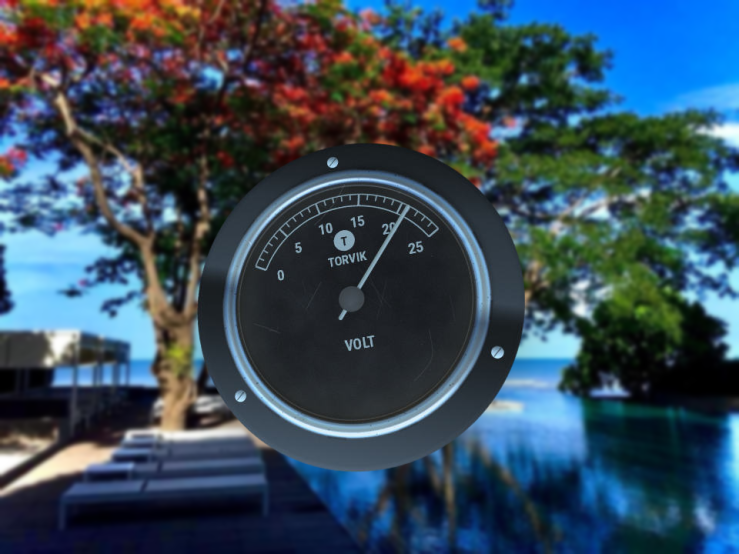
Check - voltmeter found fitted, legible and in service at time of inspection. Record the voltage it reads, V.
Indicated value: 21 V
